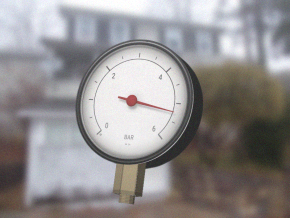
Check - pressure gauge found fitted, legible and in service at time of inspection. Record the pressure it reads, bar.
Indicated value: 5.25 bar
